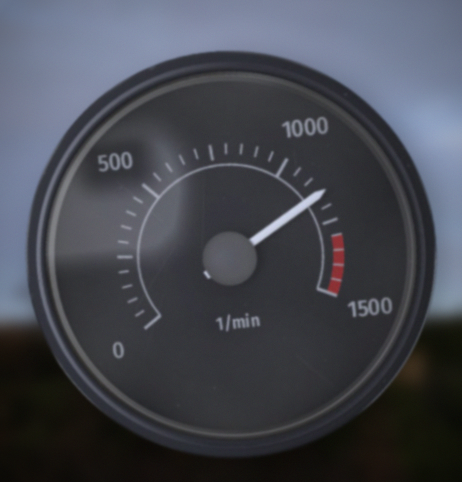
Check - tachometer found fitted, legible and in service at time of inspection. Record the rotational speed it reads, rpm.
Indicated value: 1150 rpm
